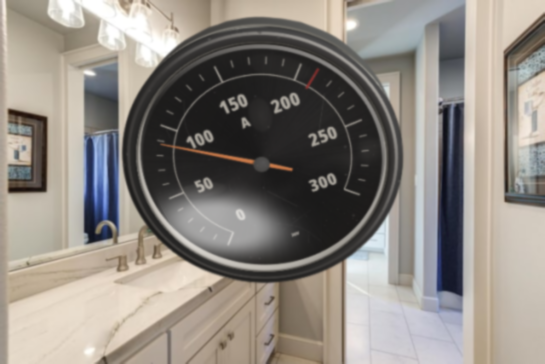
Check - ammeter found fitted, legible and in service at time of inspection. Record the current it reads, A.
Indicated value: 90 A
